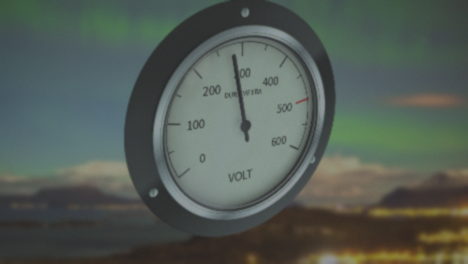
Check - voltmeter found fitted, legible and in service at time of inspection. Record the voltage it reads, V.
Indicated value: 275 V
